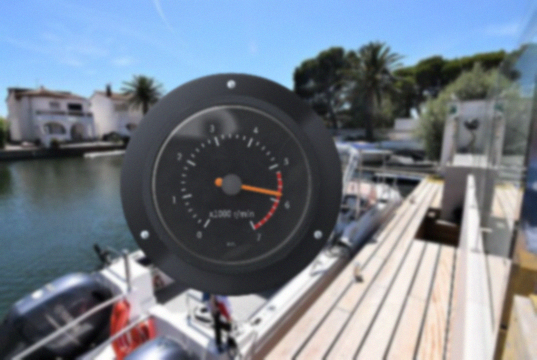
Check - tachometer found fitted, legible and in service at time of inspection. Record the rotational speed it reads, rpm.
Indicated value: 5800 rpm
